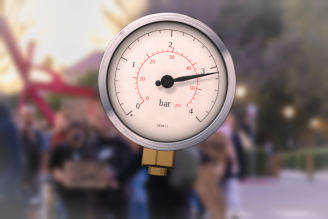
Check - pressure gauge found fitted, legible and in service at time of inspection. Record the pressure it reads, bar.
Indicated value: 3.1 bar
